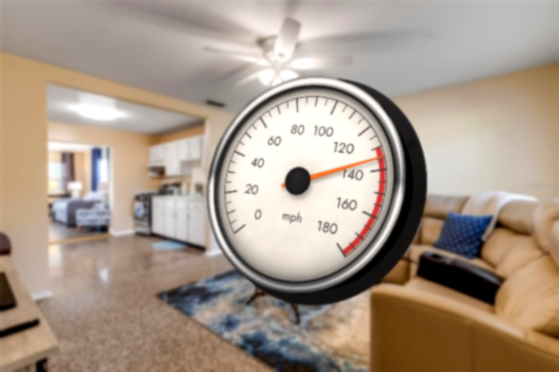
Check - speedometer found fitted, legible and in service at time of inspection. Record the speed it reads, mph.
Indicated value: 135 mph
